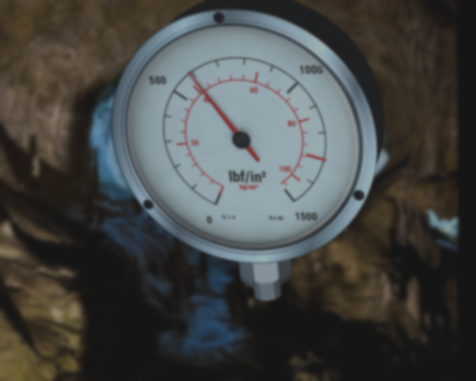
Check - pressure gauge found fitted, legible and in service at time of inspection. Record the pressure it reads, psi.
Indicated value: 600 psi
